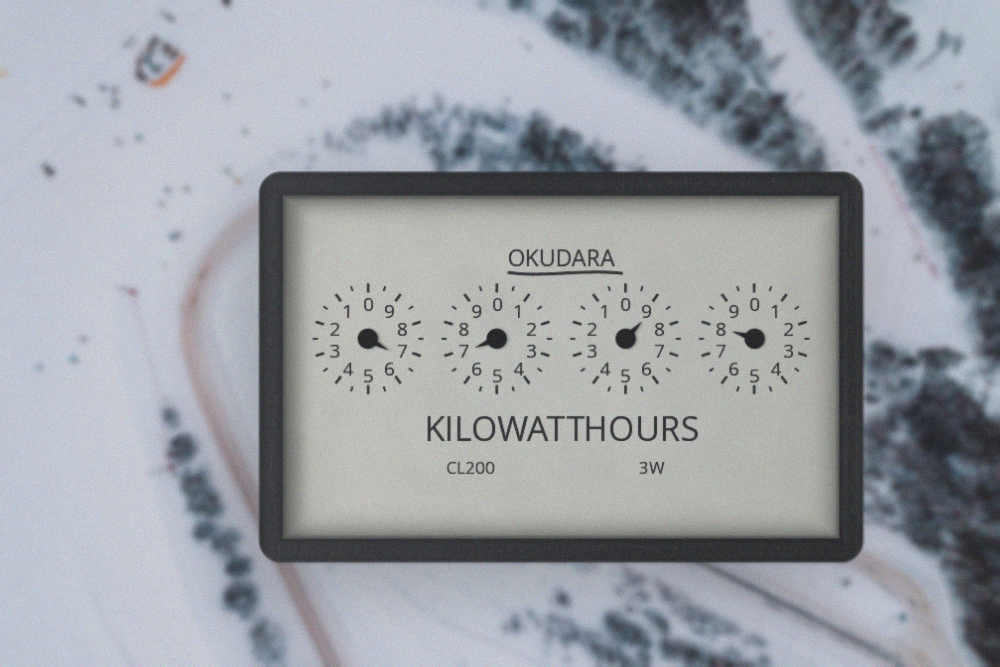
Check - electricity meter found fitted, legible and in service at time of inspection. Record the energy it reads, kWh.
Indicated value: 6688 kWh
